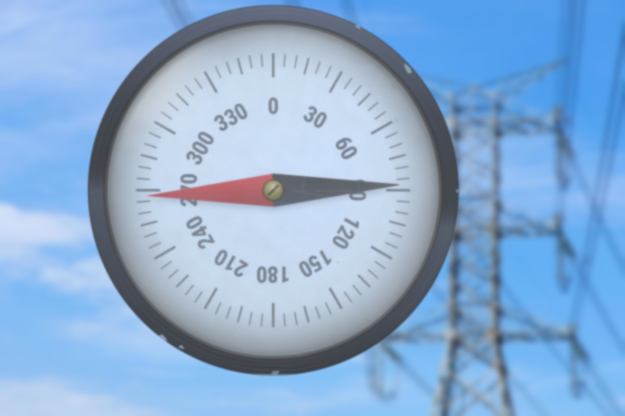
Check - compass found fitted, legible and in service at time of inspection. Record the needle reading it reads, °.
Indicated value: 267.5 °
